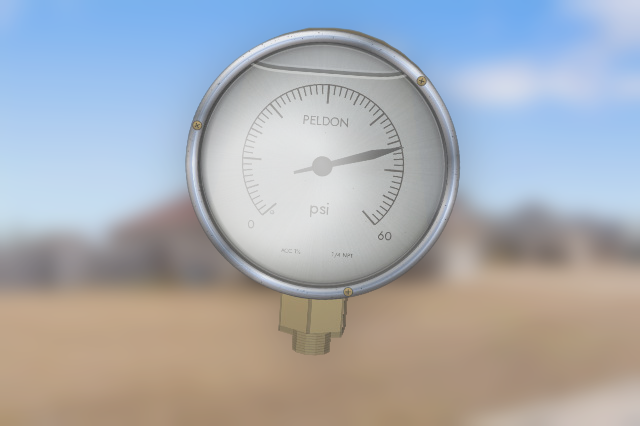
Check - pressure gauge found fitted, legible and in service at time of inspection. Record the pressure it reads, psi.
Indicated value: 46 psi
